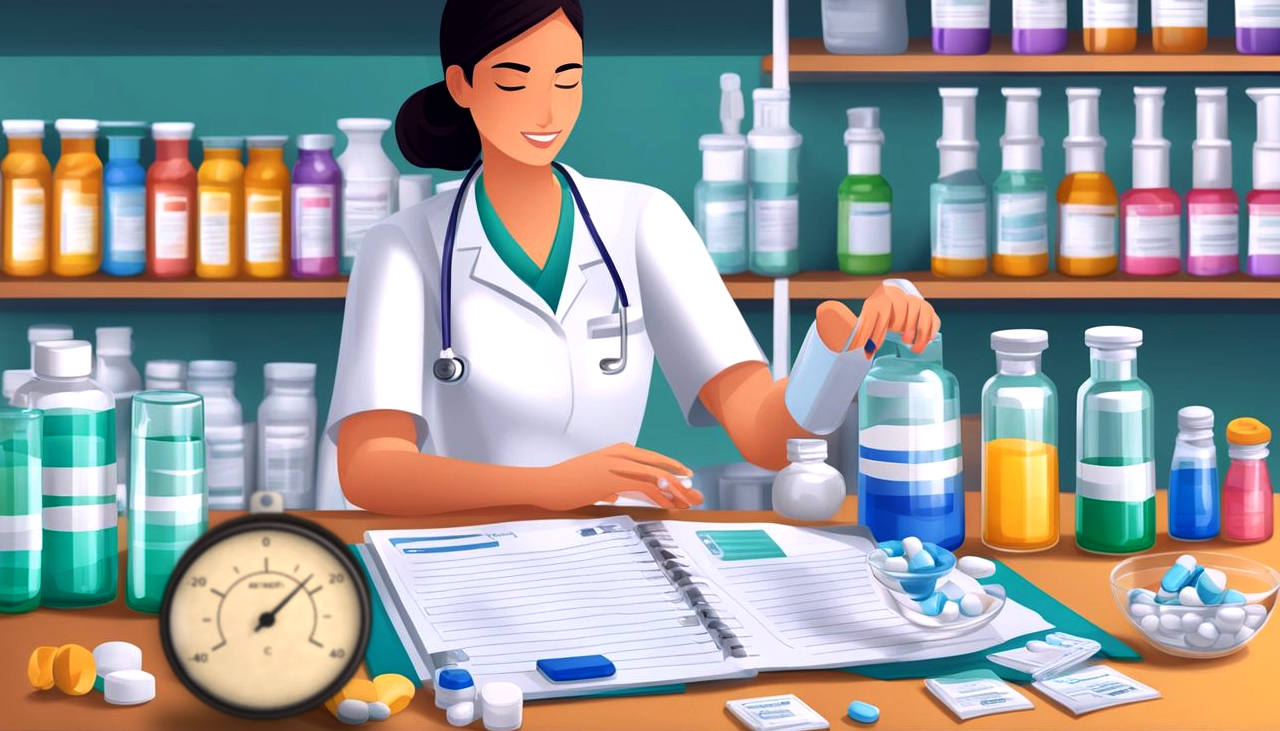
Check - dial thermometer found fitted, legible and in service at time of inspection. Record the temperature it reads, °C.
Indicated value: 15 °C
